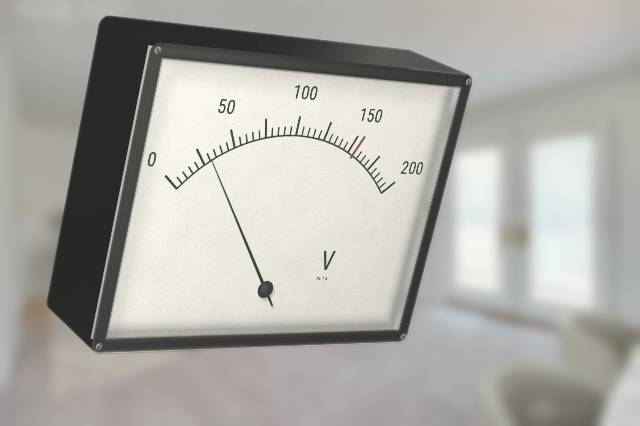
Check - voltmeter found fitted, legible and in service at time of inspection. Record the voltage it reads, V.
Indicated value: 30 V
